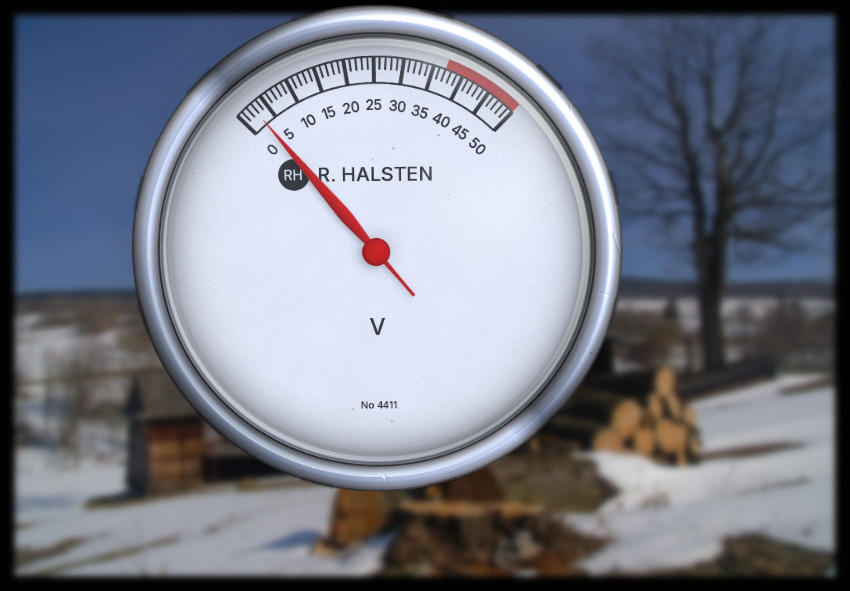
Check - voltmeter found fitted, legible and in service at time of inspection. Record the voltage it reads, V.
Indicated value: 3 V
